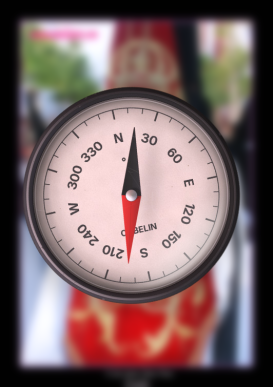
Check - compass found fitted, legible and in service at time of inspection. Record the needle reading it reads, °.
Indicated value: 195 °
